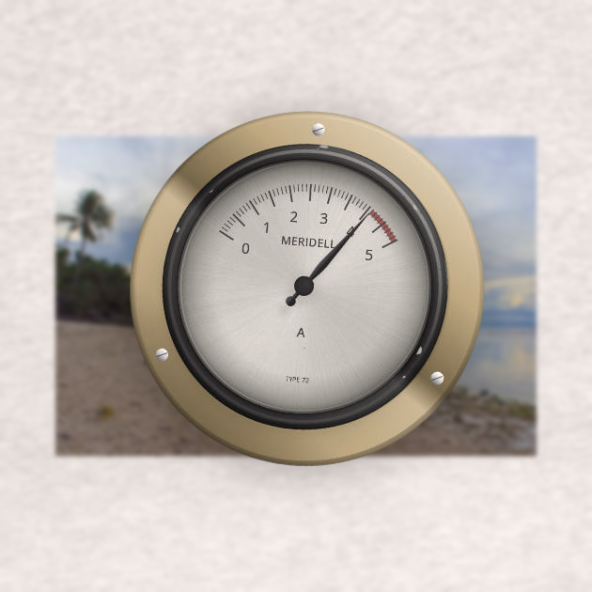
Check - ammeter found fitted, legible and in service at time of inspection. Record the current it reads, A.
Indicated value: 4.1 A
